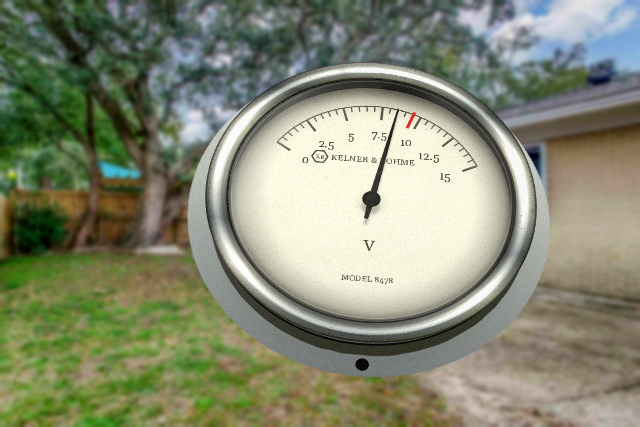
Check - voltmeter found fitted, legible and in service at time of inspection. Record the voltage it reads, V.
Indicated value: 8.5 V
